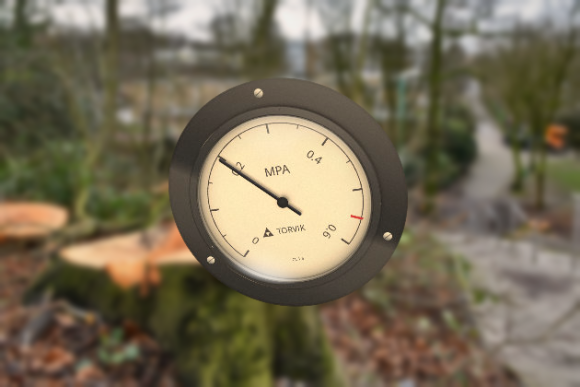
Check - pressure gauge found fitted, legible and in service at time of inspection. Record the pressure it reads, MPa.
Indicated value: 0.2 MPa
